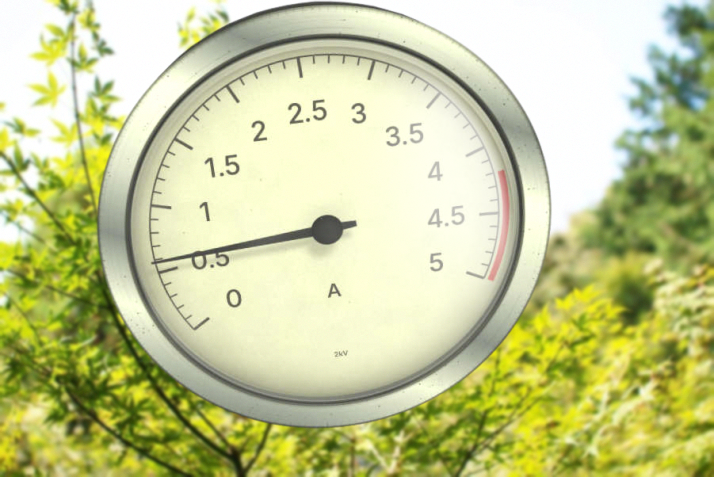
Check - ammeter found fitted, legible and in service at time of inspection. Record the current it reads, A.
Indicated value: 0.6 A
